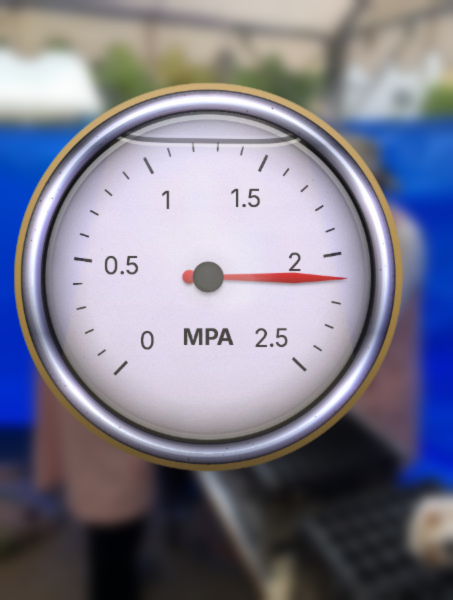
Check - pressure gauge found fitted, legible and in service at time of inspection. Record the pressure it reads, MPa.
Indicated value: 2.1 MPa
